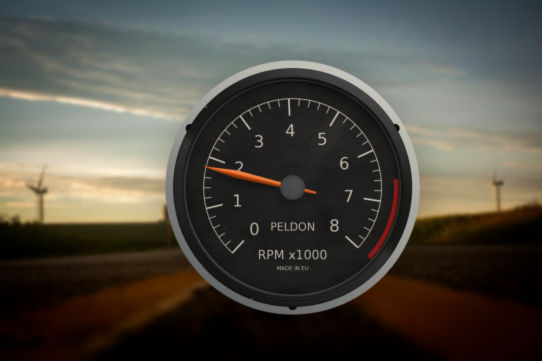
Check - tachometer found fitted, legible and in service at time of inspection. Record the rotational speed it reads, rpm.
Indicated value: 1800 rpm
